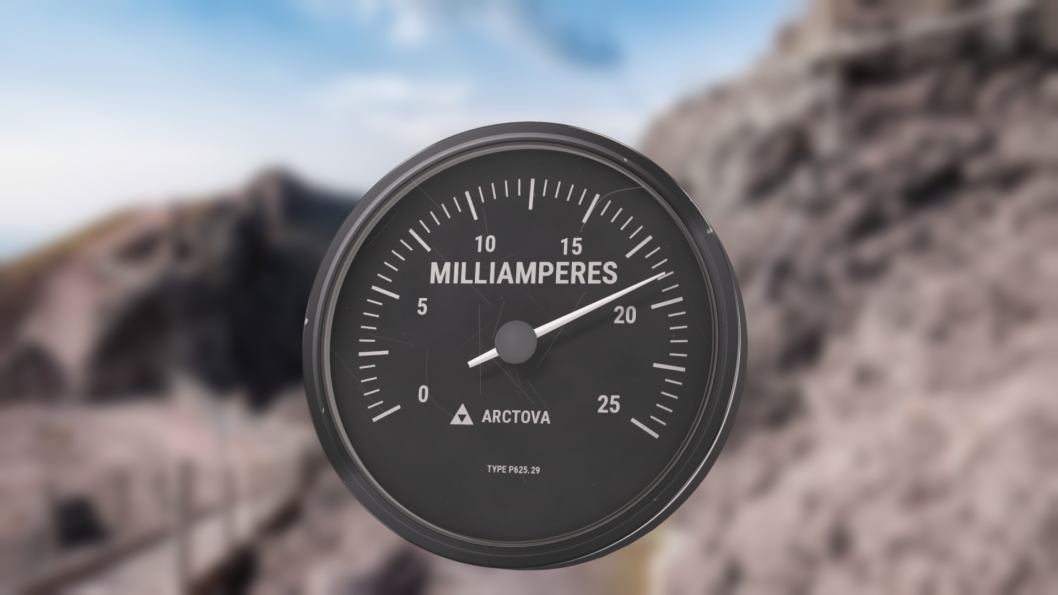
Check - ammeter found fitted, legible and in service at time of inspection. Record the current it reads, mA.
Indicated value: 19 mA
